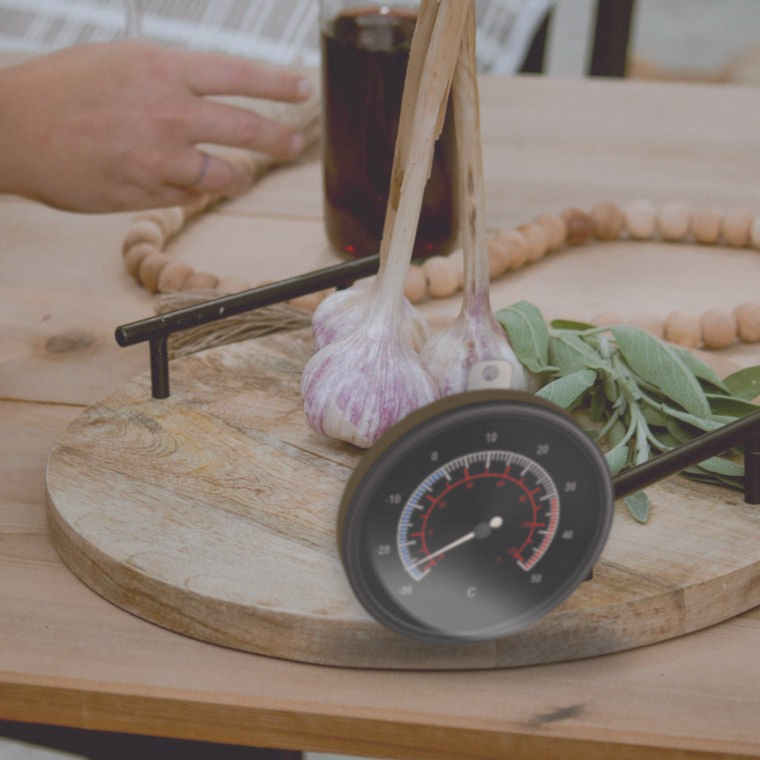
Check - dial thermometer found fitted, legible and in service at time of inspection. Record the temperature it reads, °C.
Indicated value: -25 °C
